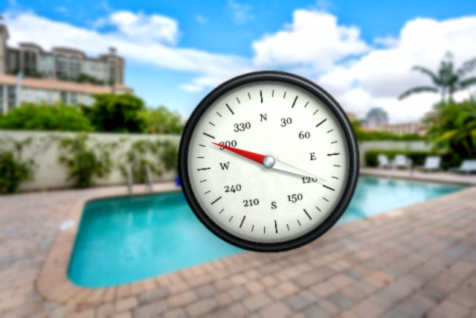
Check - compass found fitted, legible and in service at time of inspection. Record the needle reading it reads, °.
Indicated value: 295 °
